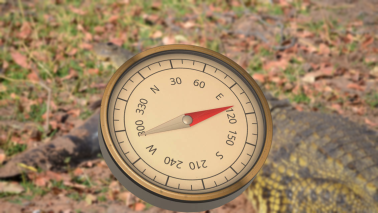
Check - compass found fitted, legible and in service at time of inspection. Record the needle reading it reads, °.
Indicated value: 110 °
